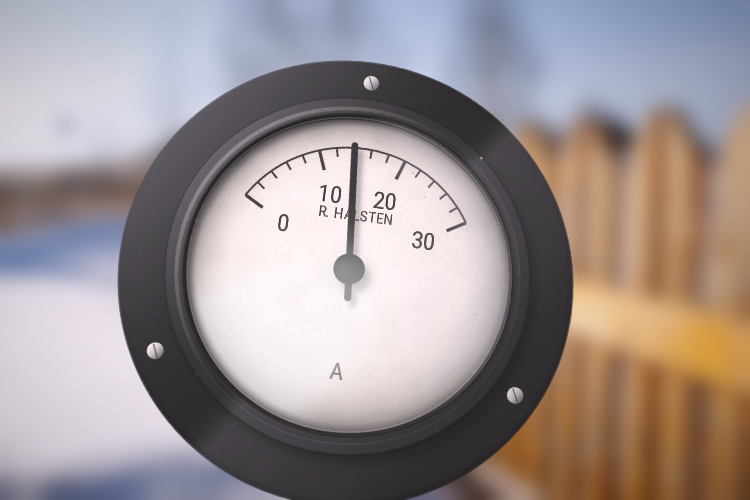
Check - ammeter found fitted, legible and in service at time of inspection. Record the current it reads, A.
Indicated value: 14 A
